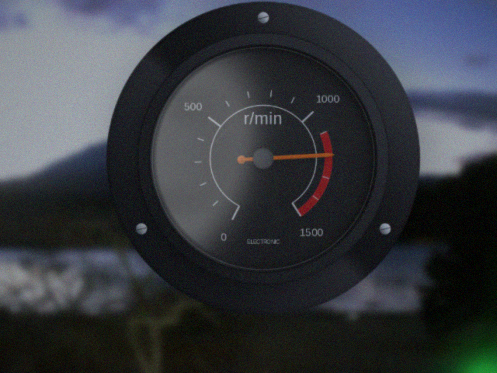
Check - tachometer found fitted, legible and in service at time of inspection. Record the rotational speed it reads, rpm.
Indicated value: 1200 rpm
